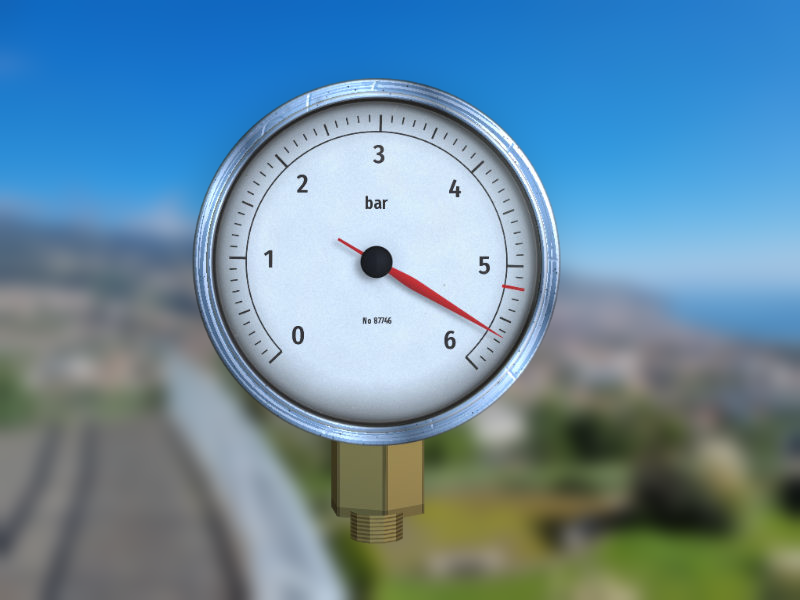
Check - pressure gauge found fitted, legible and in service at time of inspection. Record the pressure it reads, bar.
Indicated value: 5.65 bar
